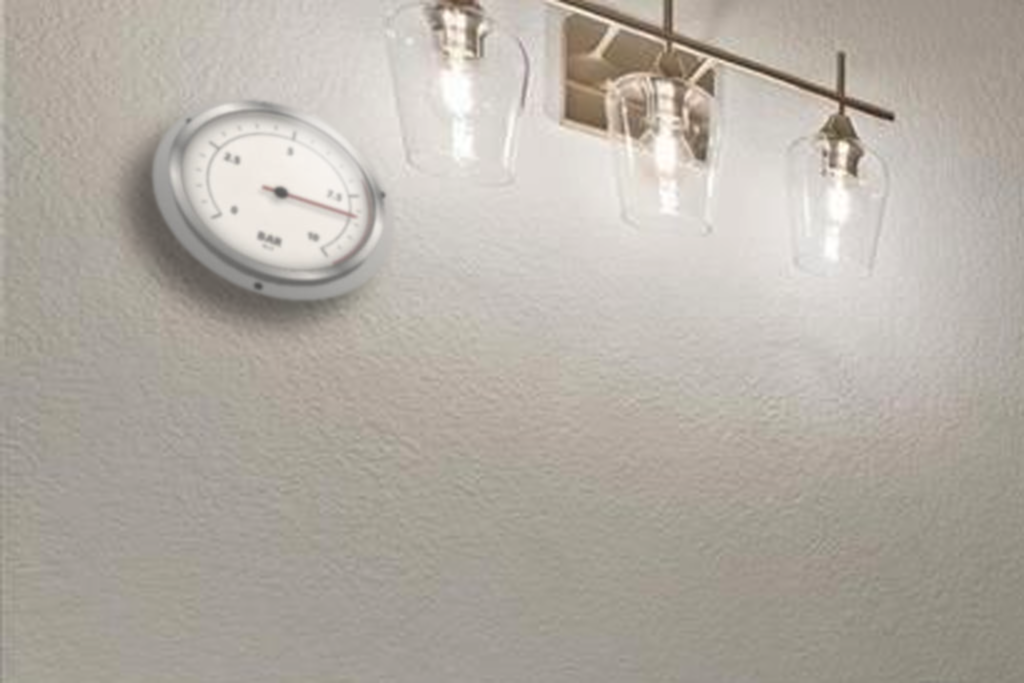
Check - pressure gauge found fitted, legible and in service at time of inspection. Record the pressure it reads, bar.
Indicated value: 8.25 bar
